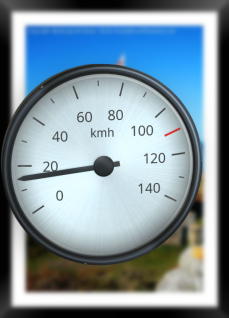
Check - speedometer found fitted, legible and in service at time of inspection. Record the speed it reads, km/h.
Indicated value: 15 km/h
